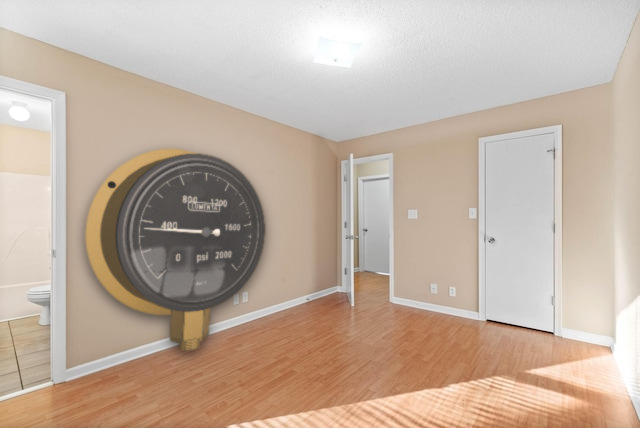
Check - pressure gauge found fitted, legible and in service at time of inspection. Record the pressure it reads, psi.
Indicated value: 350 psi
